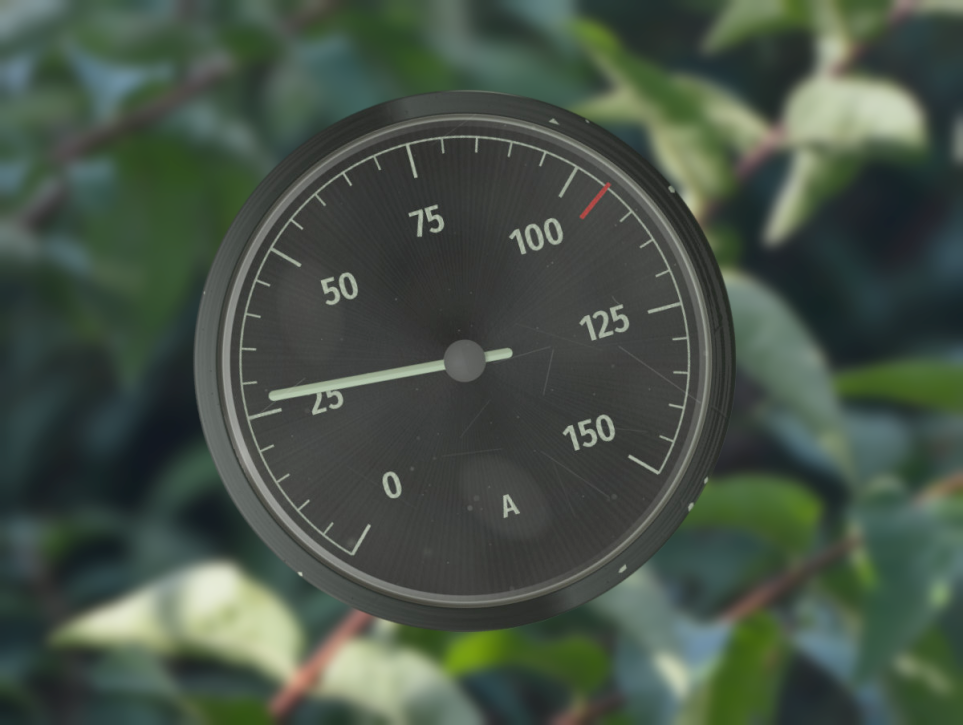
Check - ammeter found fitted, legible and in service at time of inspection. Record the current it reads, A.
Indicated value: 27.5 A
